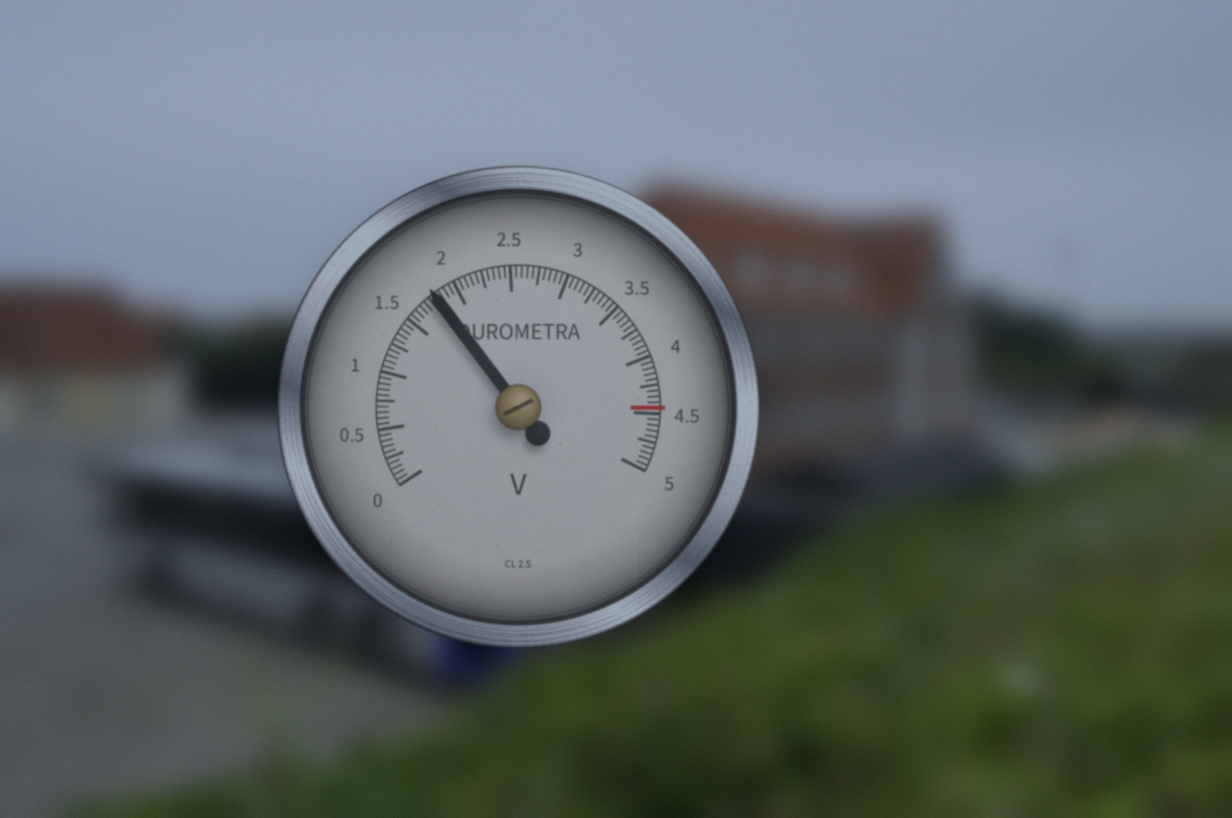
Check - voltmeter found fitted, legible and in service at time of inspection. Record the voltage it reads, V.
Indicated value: 1.8 V
